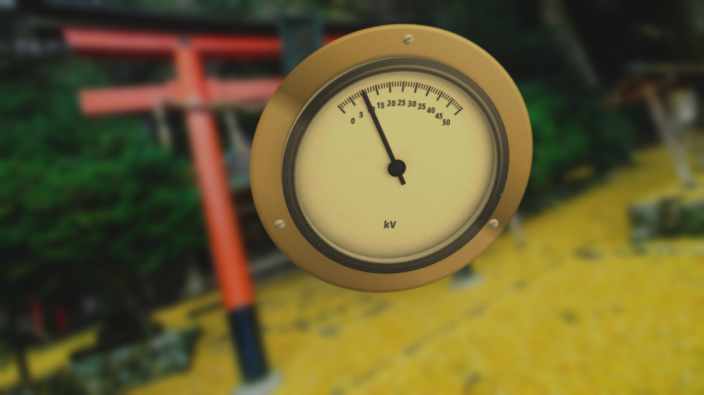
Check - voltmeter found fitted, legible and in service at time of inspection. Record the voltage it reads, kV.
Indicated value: 10 kV
